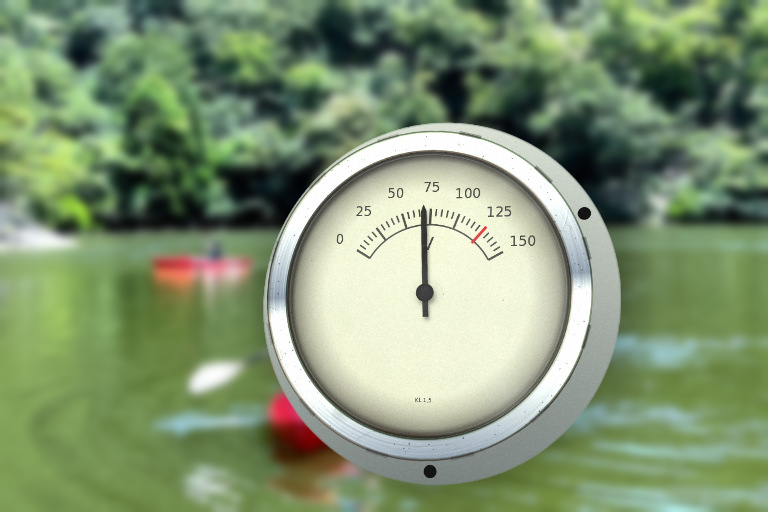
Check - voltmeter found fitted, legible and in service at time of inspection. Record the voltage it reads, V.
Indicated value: 70 V
